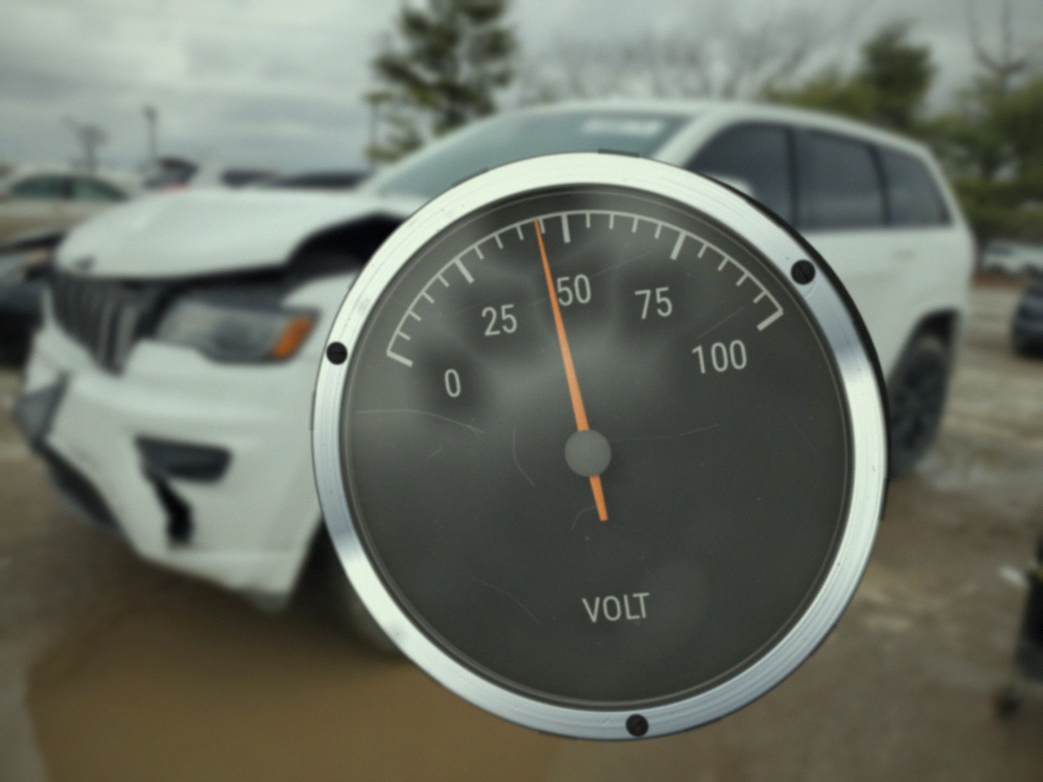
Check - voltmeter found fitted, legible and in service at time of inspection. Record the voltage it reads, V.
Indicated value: 45 V
